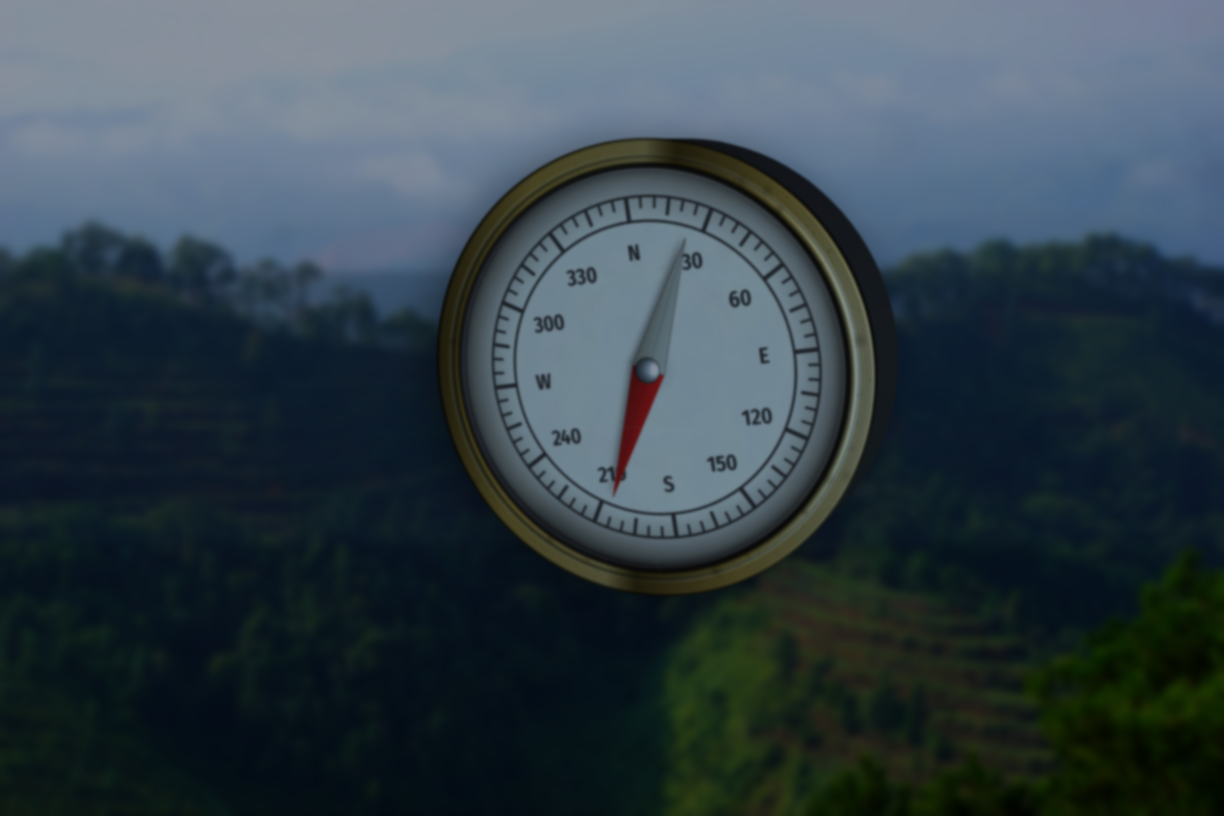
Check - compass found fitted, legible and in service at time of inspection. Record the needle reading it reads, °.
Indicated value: 205 °
